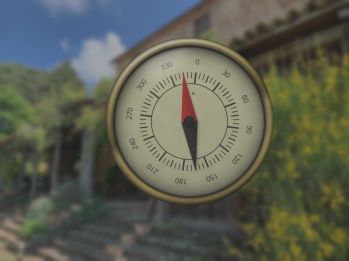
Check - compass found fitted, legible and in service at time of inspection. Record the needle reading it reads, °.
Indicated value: 345 °
